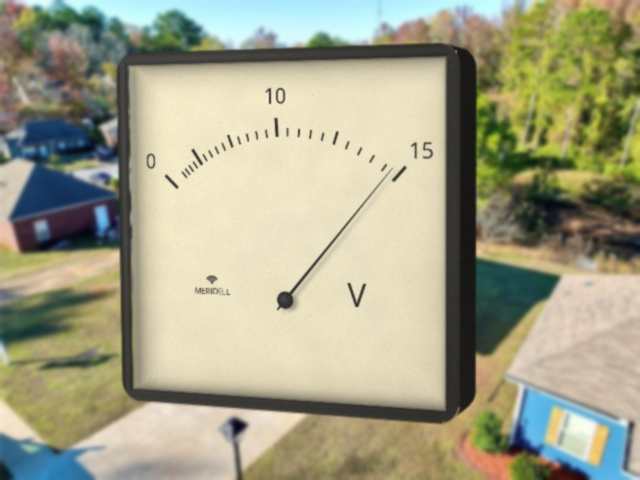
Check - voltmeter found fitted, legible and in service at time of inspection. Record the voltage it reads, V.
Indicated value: 14.75 V
